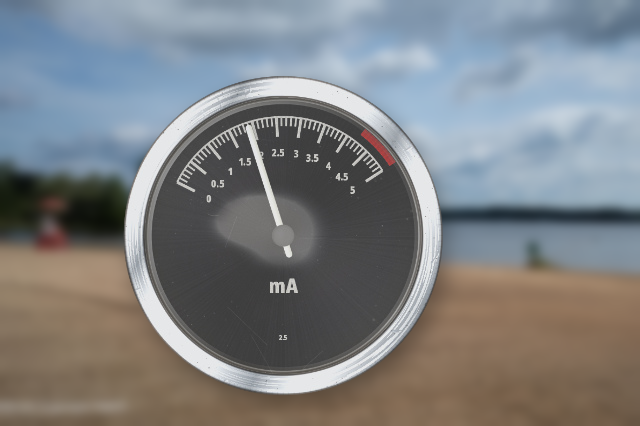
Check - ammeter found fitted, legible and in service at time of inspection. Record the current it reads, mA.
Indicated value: 1.9 mA
